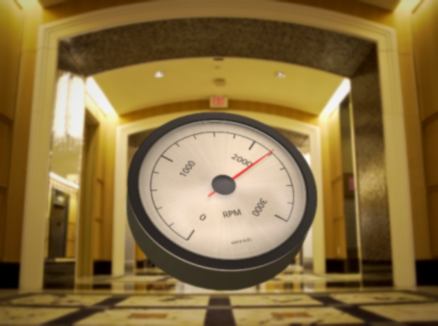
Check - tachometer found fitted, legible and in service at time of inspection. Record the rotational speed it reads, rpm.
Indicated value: 2200 rpm
